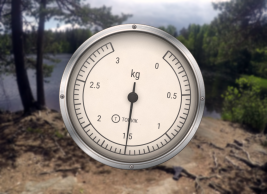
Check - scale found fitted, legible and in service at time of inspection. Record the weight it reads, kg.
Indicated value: 1.5 kg
